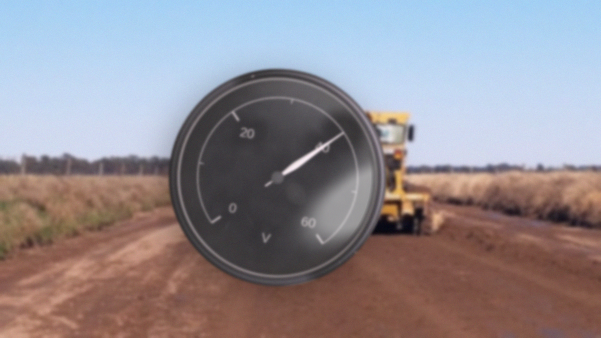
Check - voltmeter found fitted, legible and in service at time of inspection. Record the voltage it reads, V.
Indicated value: 40 V
